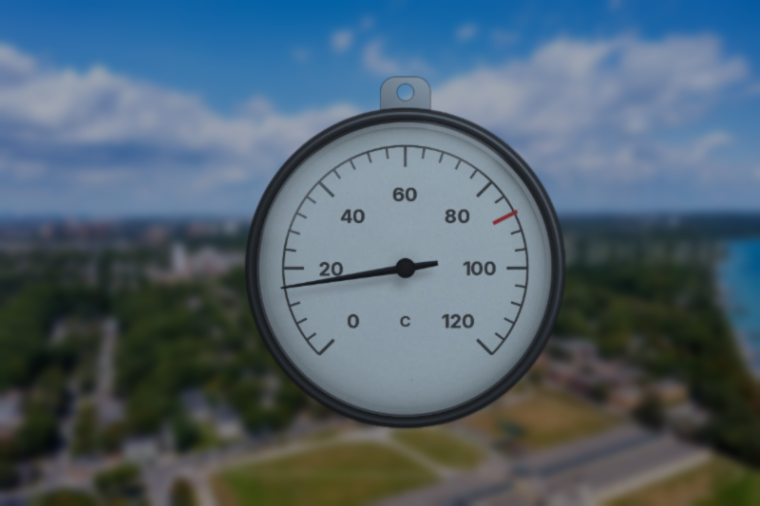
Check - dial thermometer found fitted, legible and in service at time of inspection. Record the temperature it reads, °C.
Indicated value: 16 °C
